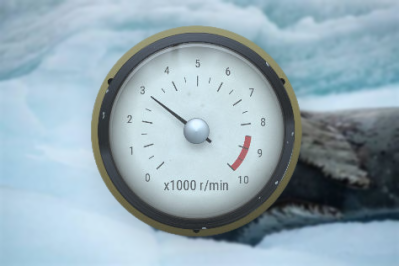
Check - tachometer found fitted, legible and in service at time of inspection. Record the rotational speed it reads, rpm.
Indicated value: 3000 rpm
